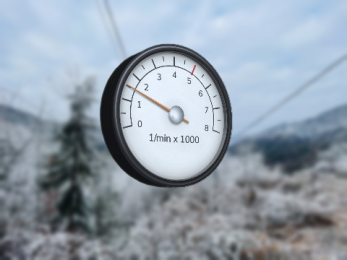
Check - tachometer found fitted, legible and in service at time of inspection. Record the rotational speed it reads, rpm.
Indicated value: 1500 rpm
